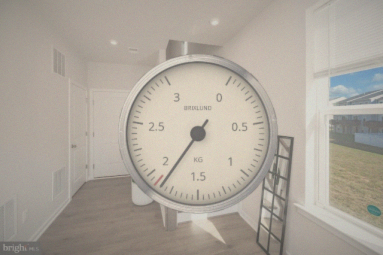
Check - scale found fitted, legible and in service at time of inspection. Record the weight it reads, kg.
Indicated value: 1.85 kg
